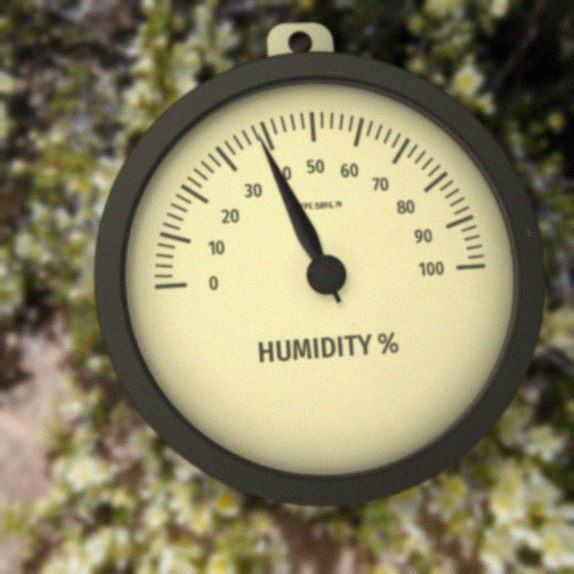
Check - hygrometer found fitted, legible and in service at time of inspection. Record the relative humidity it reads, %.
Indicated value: 38 %
